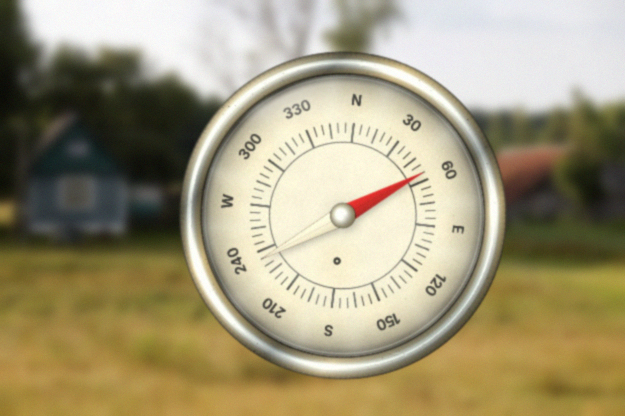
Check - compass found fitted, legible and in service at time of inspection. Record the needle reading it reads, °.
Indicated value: 55 °
